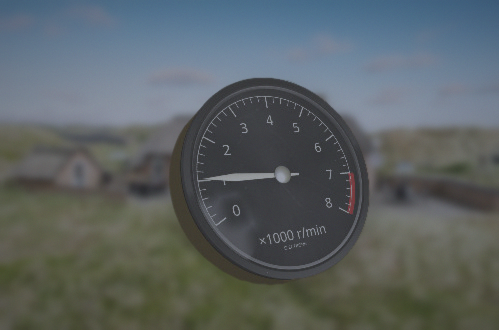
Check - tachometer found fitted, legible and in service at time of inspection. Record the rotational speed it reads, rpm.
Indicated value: 1000 rpm
